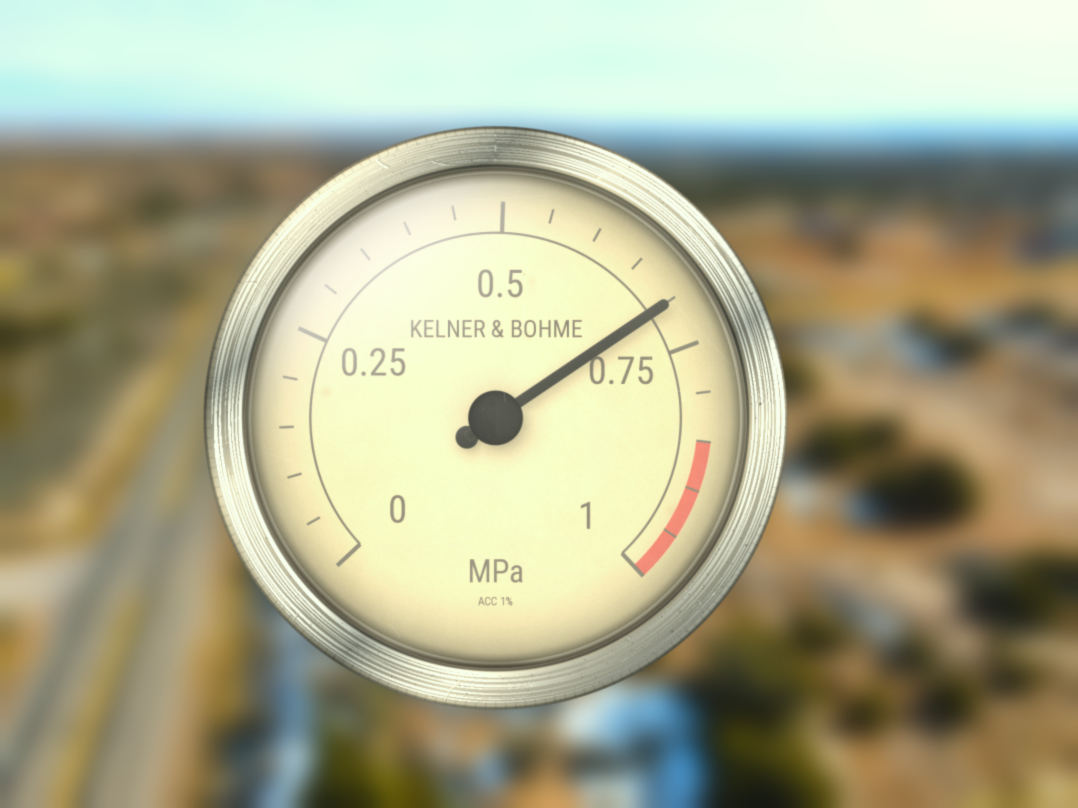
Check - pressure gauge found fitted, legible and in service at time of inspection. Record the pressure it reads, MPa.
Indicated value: 0.7 MPa
